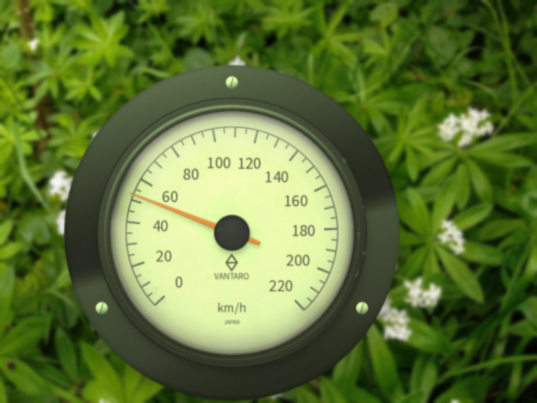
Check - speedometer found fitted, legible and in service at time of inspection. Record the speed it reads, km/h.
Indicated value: 52.5 km/h
